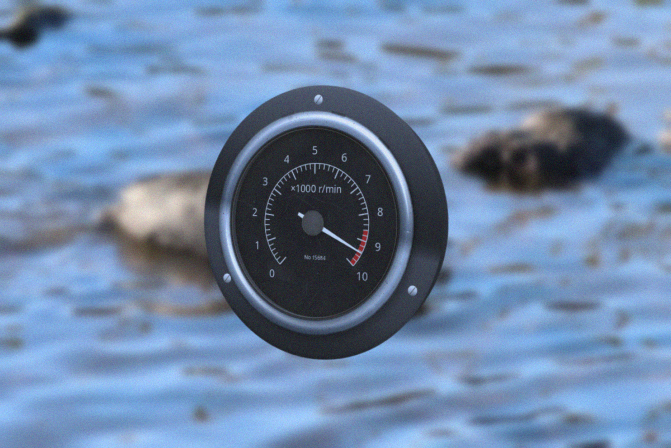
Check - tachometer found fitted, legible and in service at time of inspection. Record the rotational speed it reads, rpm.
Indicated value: 9400 rpm
